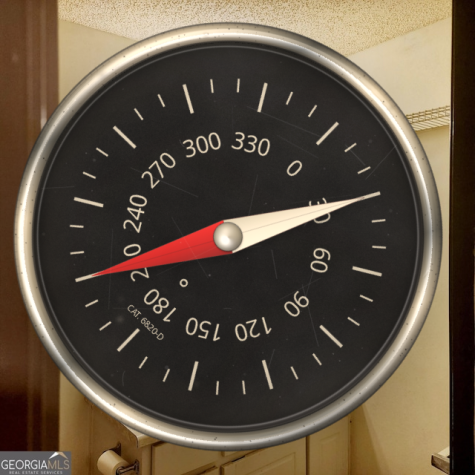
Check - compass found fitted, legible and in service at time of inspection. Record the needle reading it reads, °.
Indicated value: 210 °
